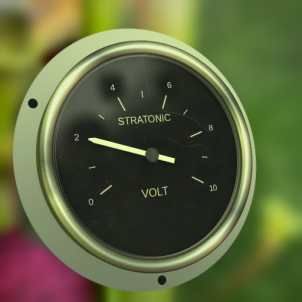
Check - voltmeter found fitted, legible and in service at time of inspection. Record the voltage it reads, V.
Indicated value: 2 V
